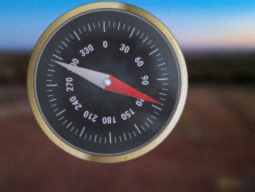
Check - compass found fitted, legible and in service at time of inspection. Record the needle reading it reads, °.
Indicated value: 115 °
